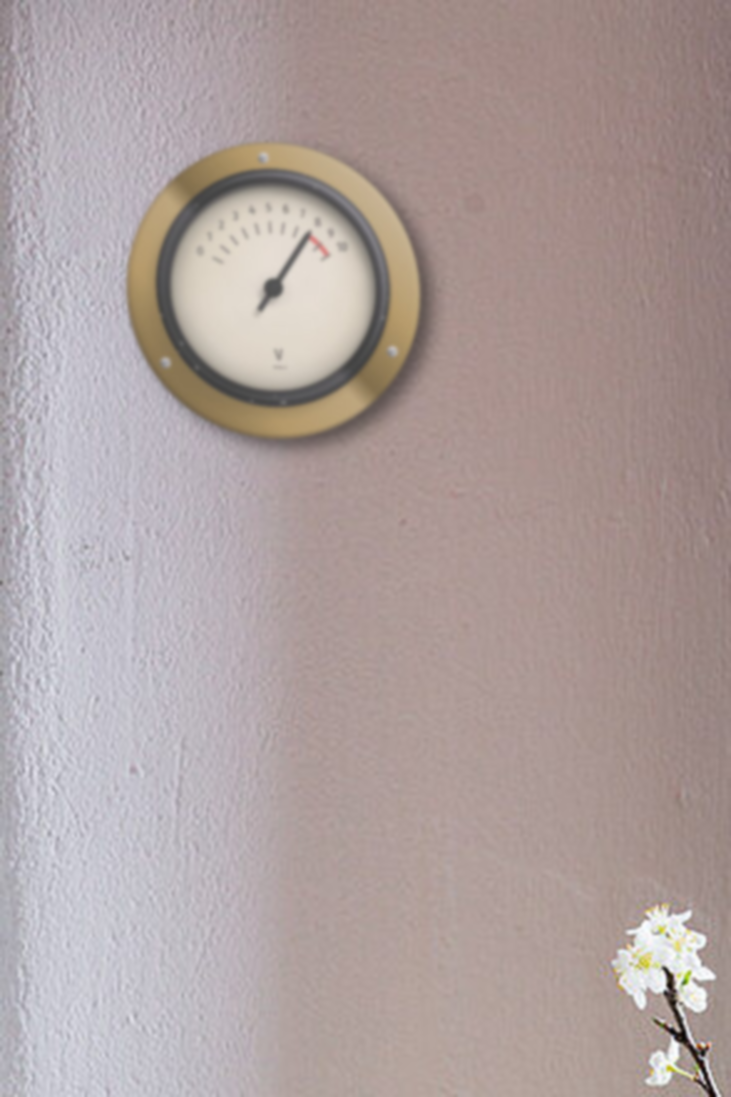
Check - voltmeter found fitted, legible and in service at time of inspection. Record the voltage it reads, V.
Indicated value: 8 V
